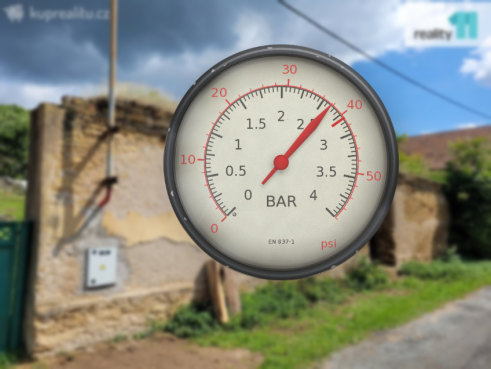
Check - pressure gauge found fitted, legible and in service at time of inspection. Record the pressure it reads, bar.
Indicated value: 2.6 bar
